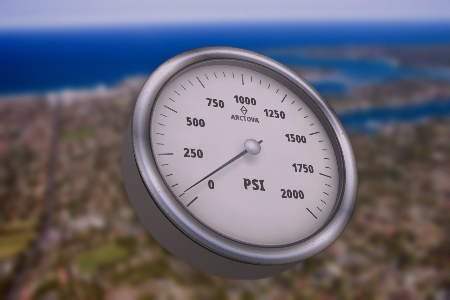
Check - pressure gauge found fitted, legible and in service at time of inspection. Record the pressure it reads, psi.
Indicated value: 50 psi
